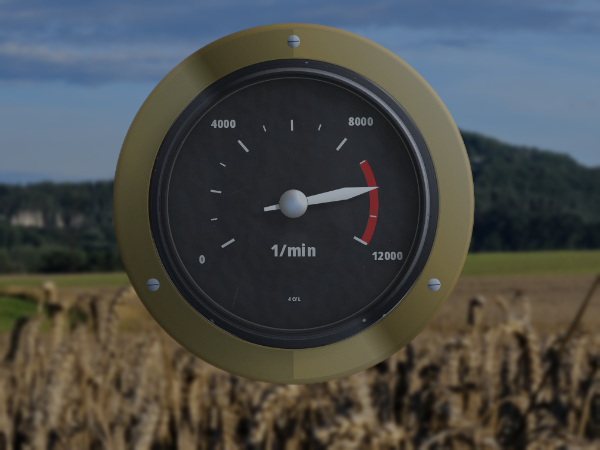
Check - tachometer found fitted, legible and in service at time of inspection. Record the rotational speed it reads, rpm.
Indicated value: 10000 rpm
